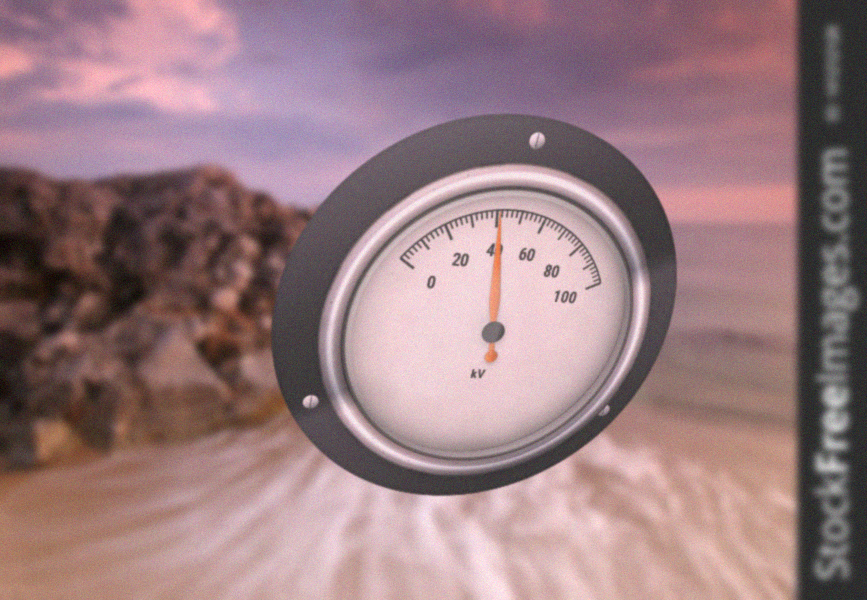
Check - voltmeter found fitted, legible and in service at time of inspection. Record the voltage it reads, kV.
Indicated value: 40 kV
